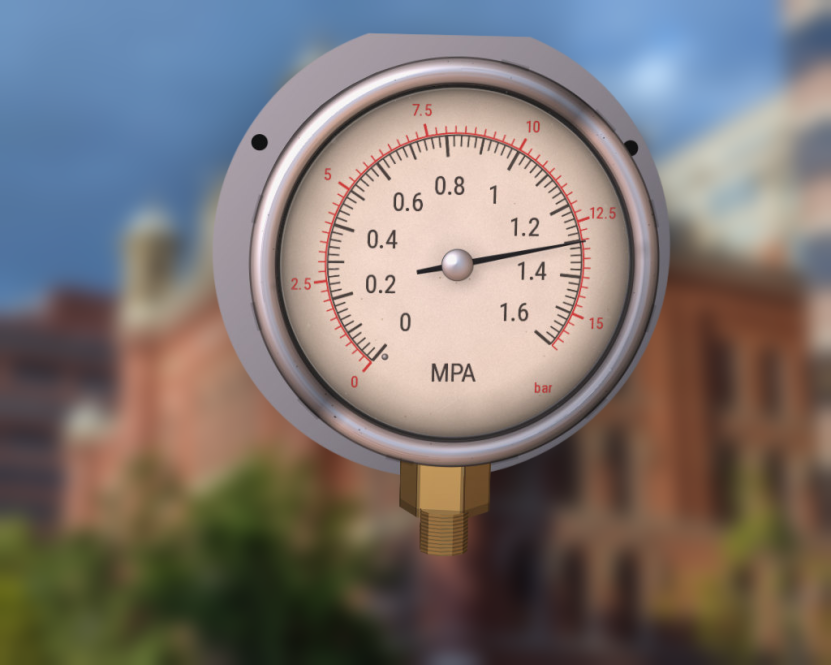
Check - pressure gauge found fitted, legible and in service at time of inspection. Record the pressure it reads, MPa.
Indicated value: 1.3 MPa
